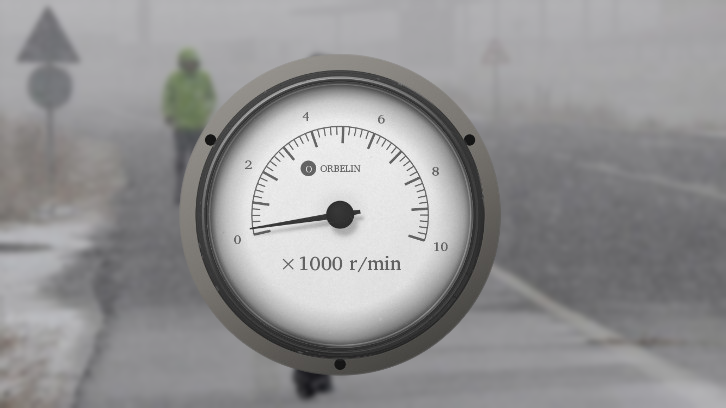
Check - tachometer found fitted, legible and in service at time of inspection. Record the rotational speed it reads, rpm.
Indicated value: 200 rpm
